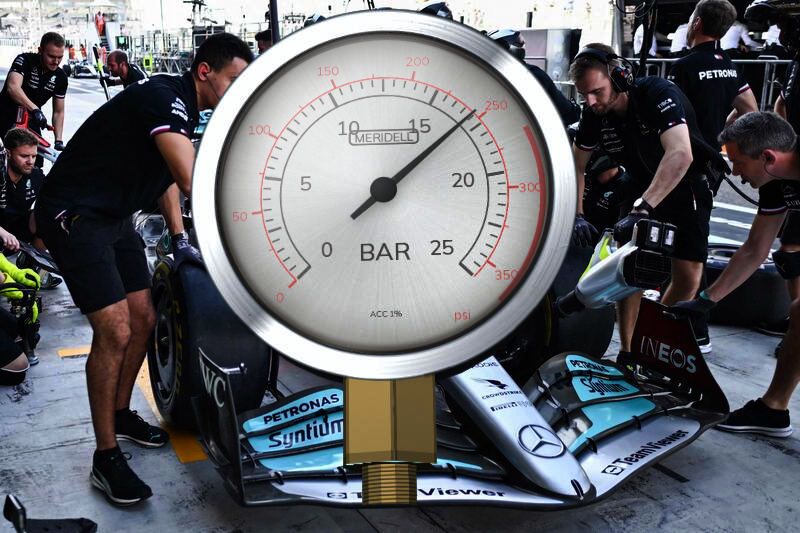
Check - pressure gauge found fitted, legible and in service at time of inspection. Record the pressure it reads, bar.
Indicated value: 17 bar
